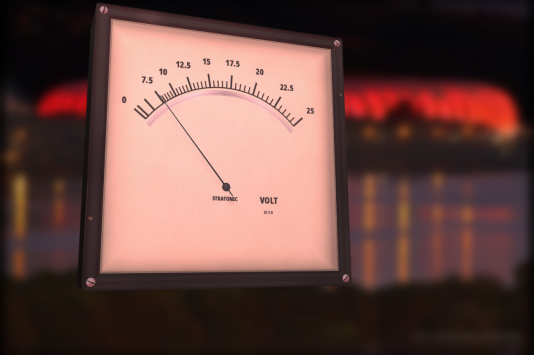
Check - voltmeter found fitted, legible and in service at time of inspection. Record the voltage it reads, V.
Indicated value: 7.5 V
